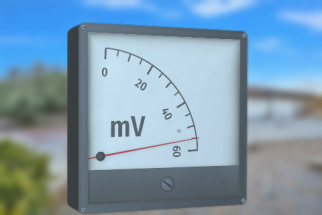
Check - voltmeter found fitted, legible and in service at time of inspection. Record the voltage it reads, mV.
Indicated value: 55 mV
